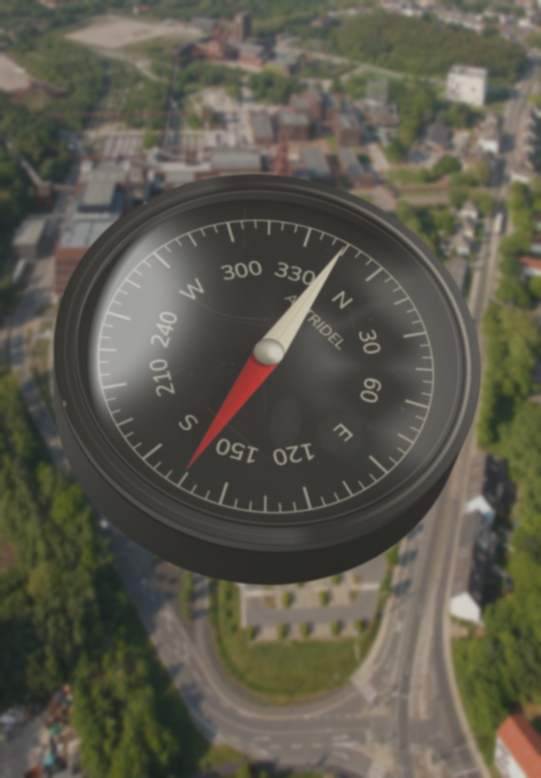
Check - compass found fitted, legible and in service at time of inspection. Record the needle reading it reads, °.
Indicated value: 165 °
